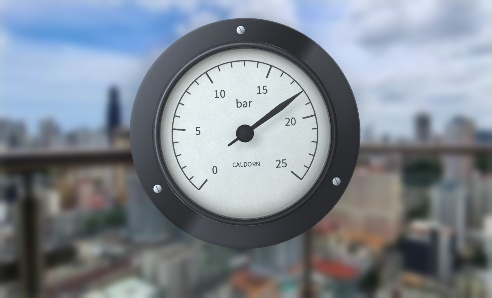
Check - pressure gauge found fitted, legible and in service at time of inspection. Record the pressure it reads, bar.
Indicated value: 18 bar
